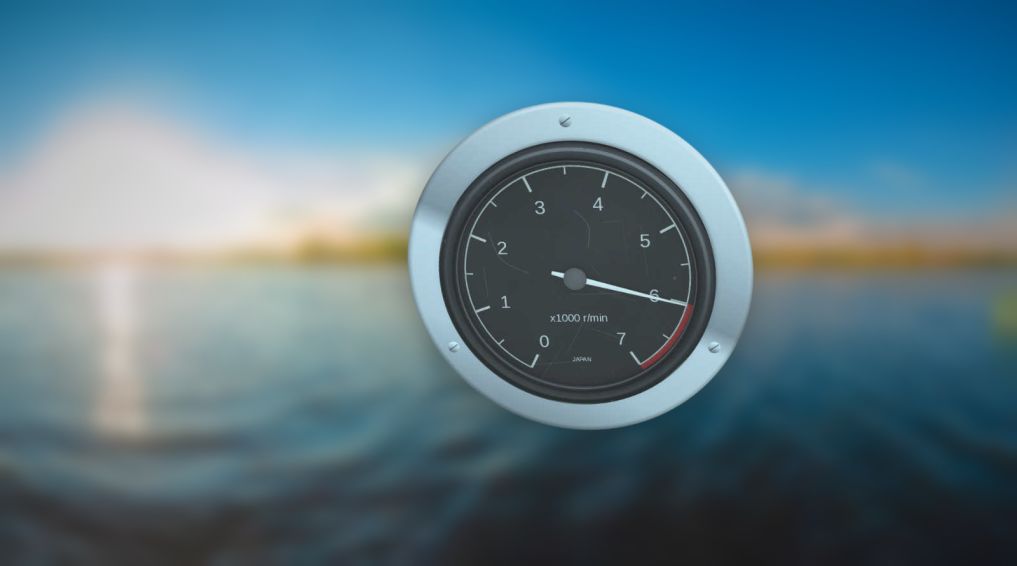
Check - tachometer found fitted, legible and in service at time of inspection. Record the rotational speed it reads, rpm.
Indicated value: 6000 rpm
